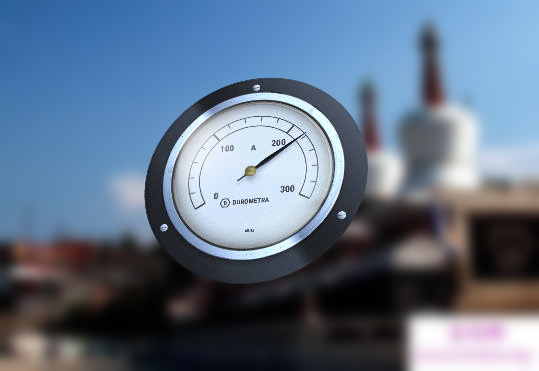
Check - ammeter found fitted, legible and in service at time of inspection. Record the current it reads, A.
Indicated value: 220 A
